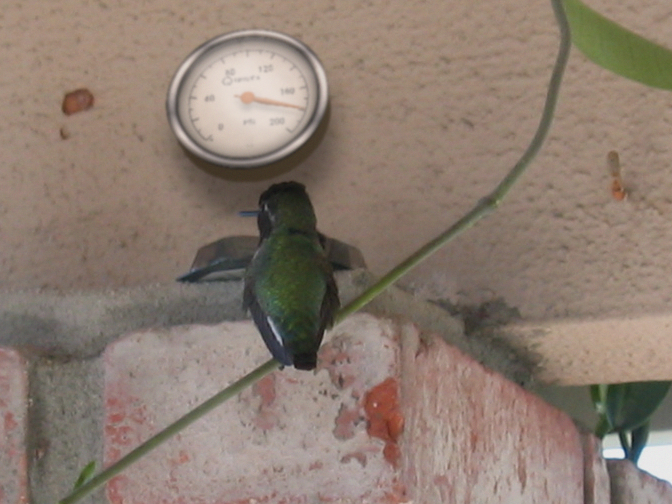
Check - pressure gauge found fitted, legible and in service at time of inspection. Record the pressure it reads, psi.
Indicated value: 180 psi
